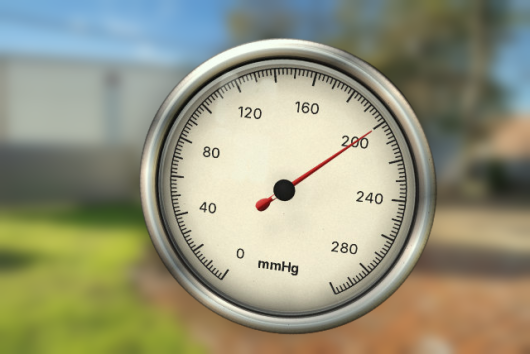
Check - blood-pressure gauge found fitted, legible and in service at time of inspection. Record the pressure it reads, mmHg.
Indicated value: 200 mmHg
